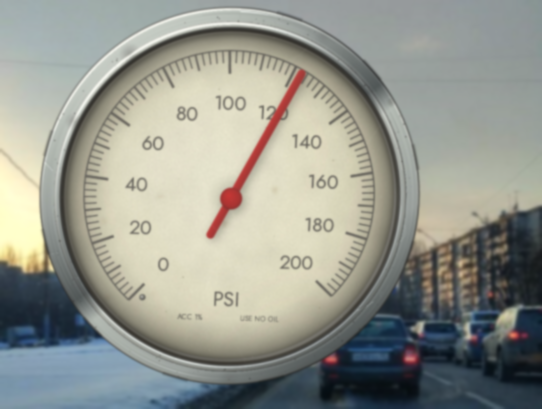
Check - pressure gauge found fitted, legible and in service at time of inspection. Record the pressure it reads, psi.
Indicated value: 122 psi
